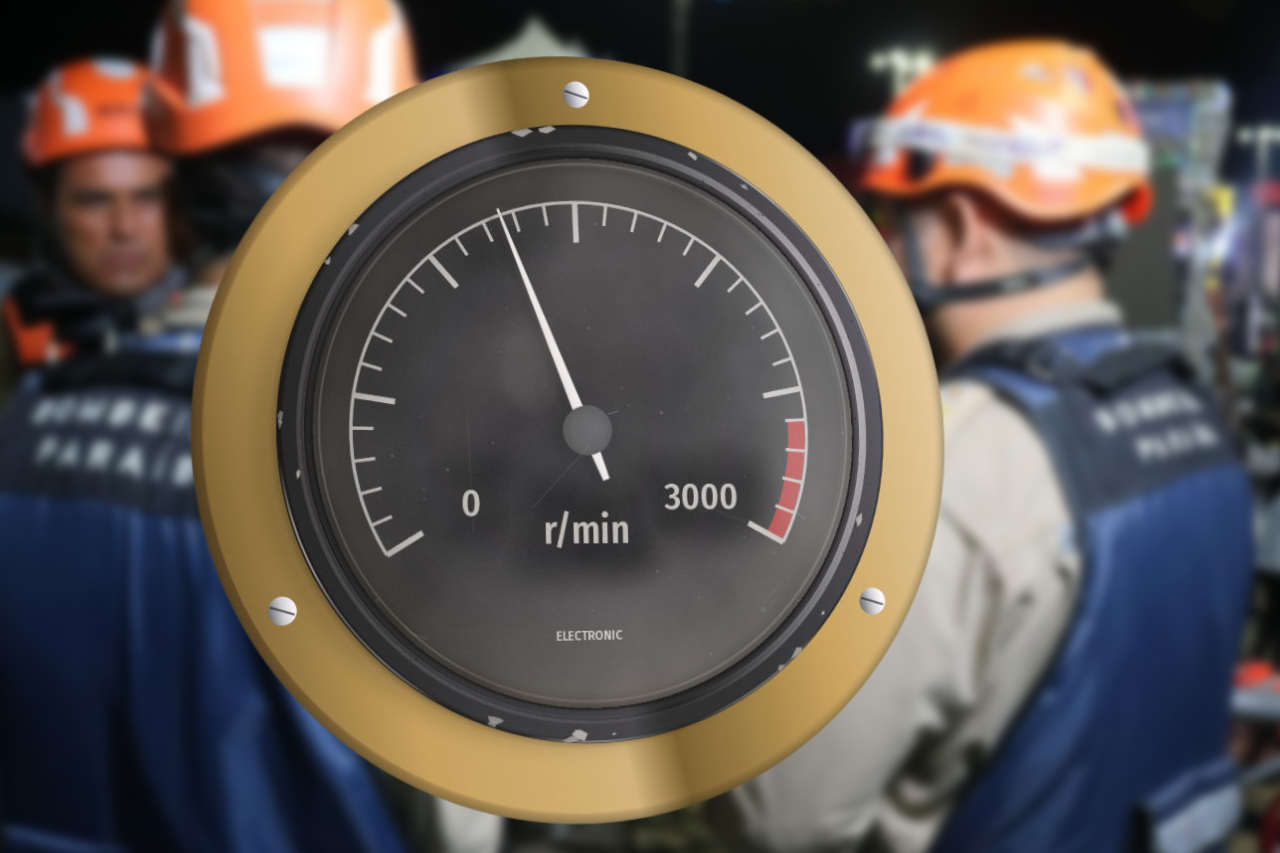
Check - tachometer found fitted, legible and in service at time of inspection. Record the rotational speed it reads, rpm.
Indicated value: 1250 rpm
